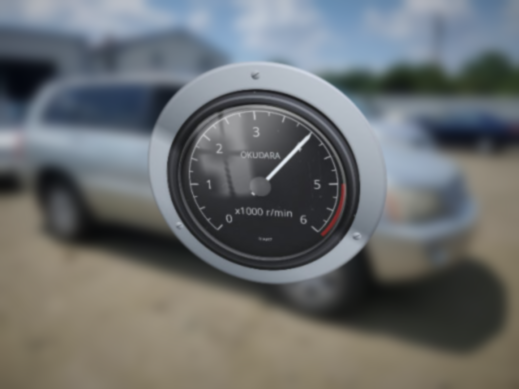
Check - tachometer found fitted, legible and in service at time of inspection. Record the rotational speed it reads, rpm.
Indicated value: 4000 rpm
